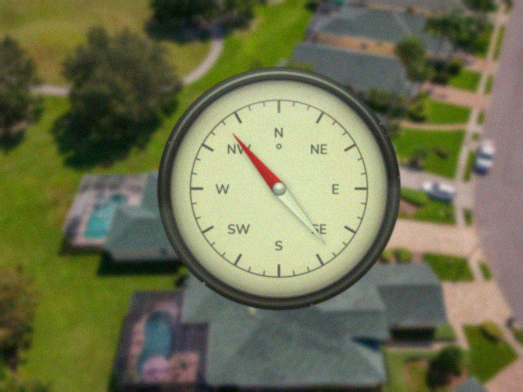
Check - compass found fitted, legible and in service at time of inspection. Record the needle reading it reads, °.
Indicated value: 320 °
